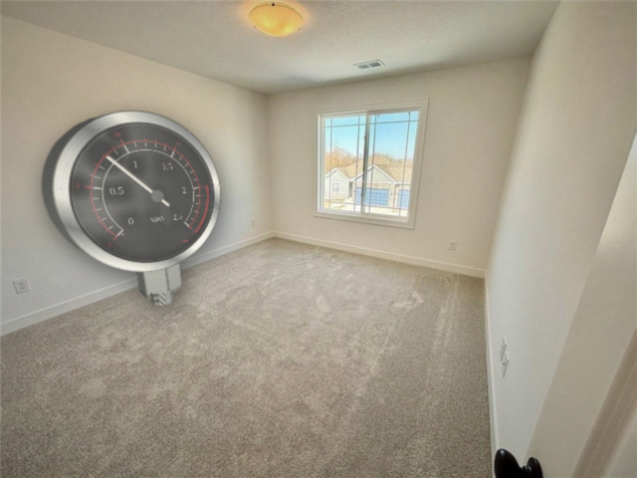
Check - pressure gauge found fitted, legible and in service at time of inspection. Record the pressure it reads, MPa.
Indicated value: 0.8 MPa
